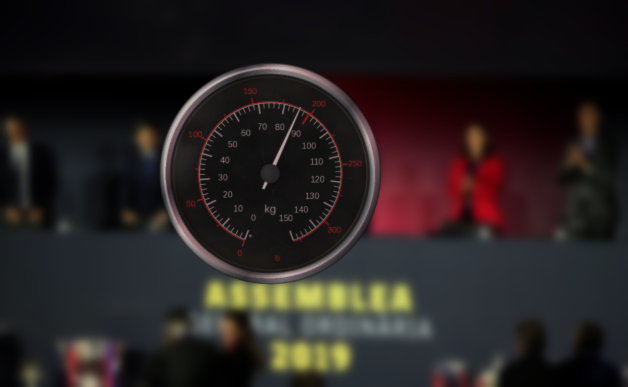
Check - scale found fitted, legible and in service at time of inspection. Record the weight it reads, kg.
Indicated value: 86 kg
